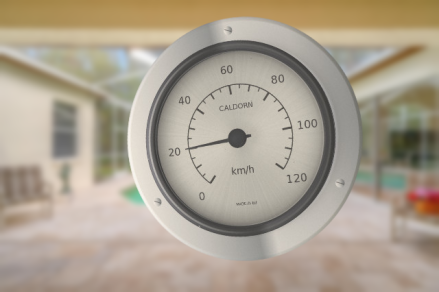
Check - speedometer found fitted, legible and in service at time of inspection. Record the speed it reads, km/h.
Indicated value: 20 km/h
